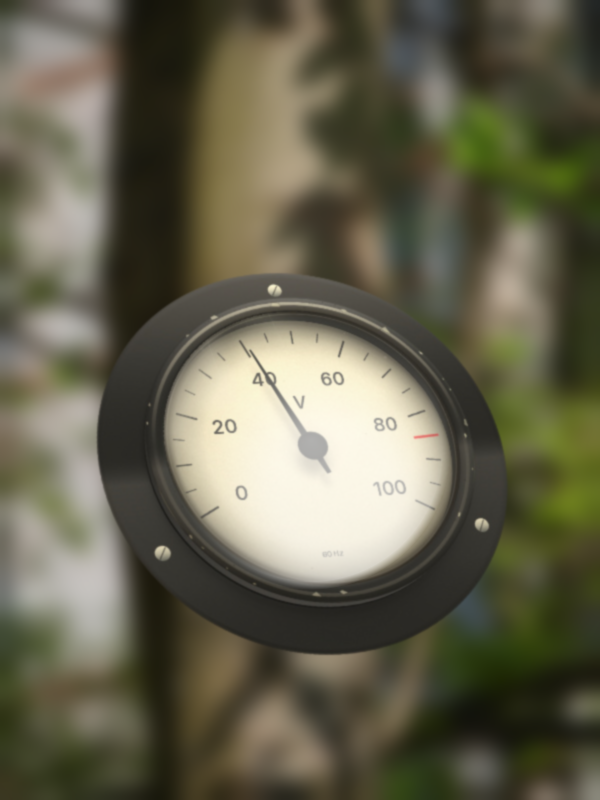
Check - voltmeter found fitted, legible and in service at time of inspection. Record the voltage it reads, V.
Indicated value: 40 V
